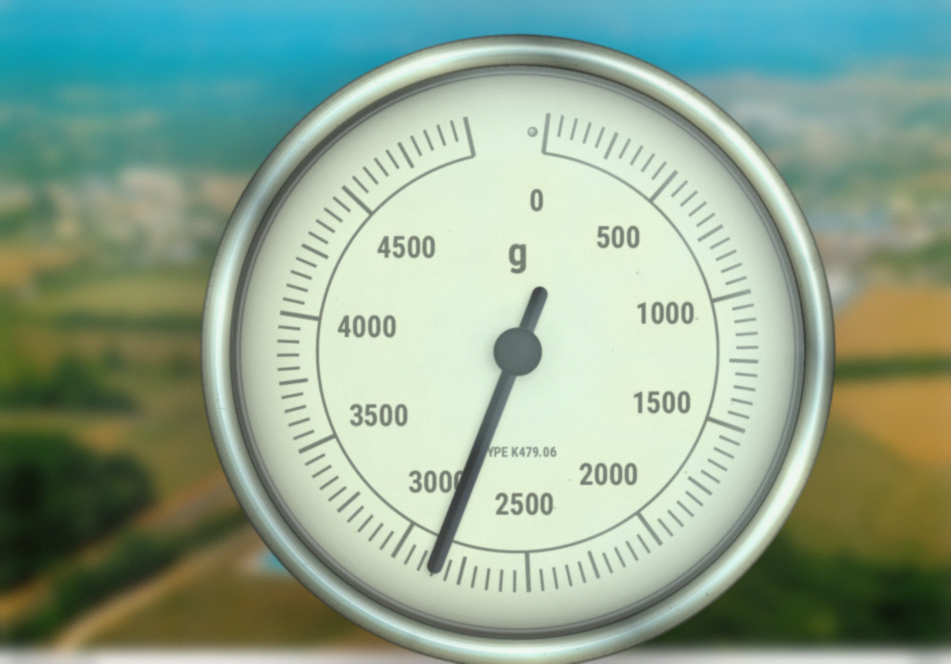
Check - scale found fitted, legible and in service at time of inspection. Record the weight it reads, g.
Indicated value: 2850 g
